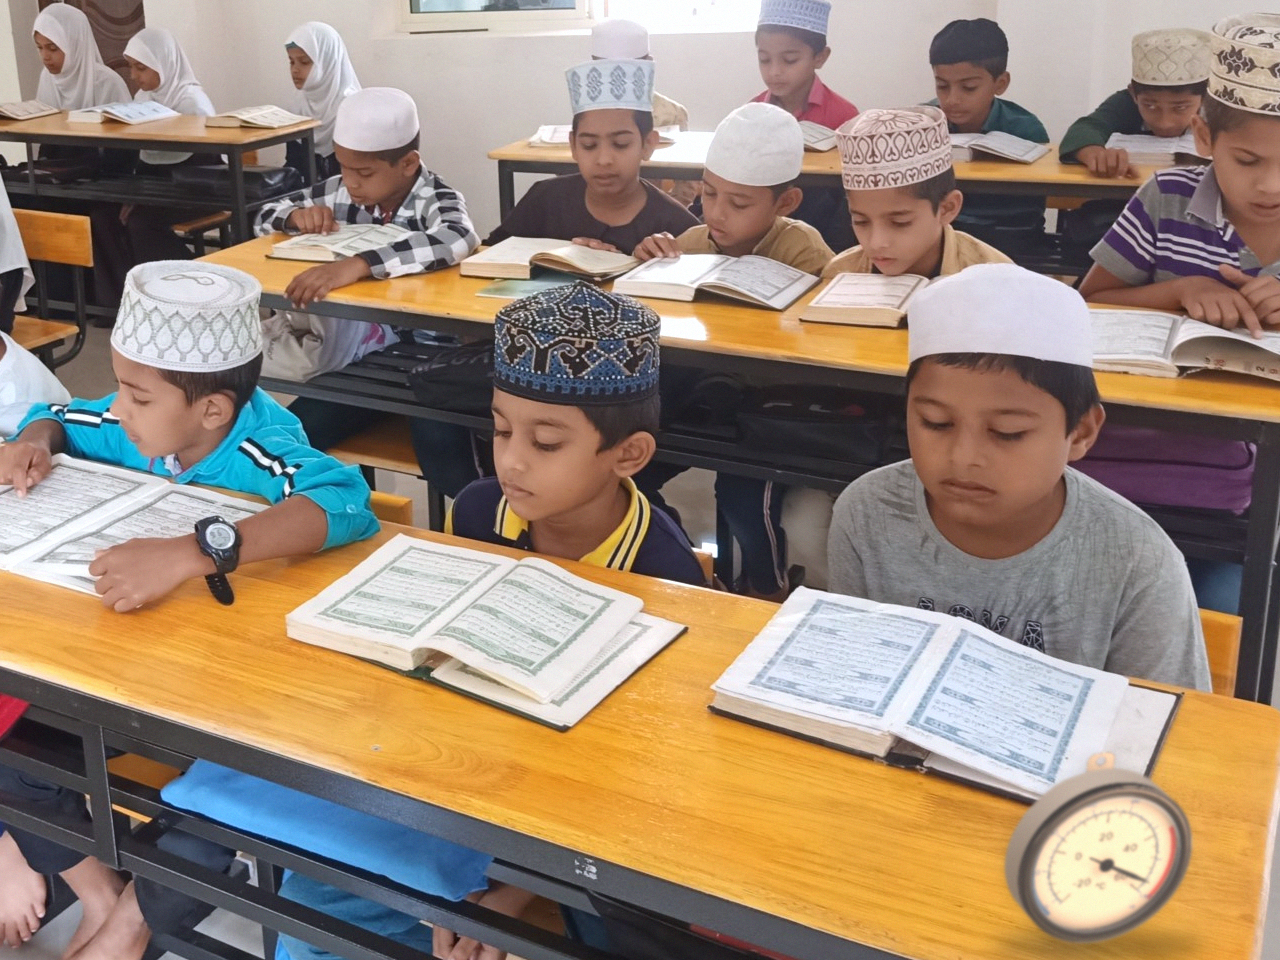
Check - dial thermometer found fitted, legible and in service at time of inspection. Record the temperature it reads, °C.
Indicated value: 56 °C
